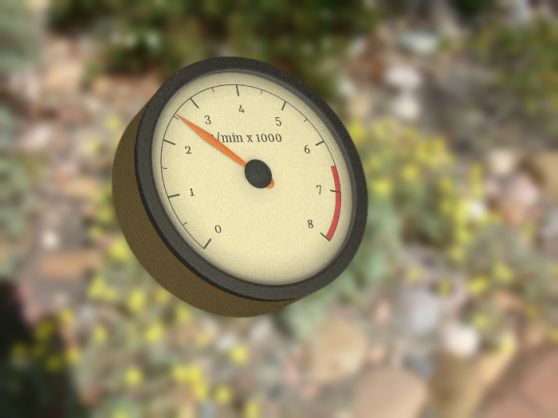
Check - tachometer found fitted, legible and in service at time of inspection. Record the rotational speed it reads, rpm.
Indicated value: 2500 rpm
